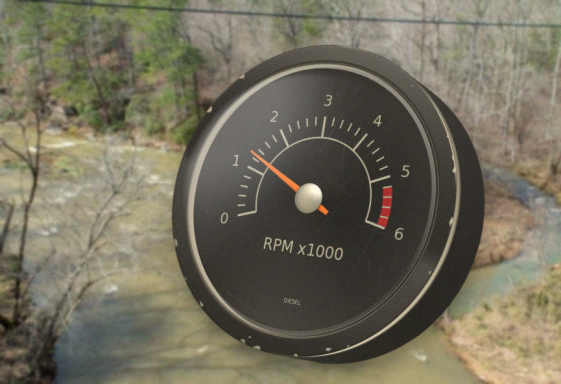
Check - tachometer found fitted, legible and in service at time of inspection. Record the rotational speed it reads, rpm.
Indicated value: 1300 rpm
